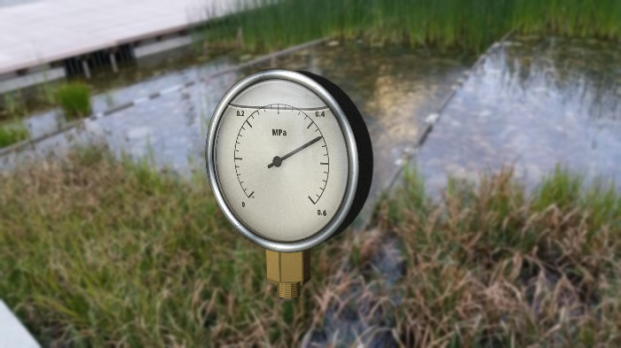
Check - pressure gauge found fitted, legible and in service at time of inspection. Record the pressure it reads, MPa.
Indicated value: 0.44 MPa
